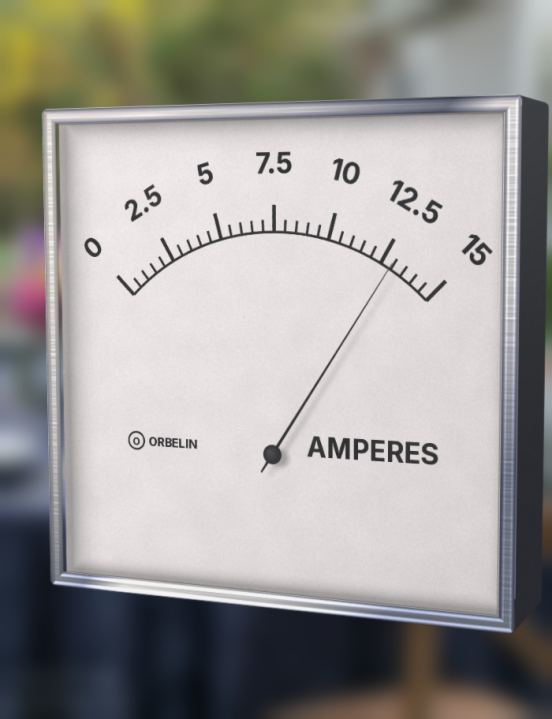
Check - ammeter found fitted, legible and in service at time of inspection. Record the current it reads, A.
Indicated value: 13 A
